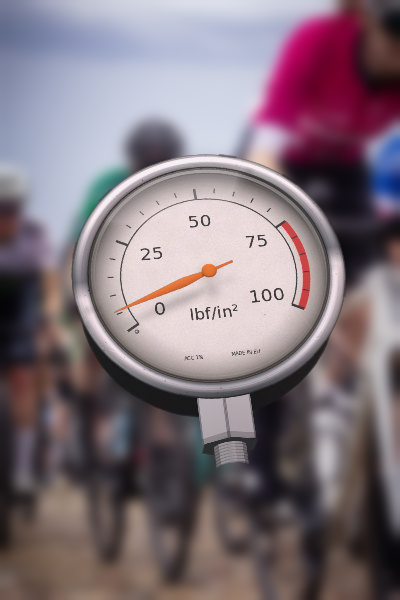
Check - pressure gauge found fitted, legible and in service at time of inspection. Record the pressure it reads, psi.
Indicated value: 5 psi
